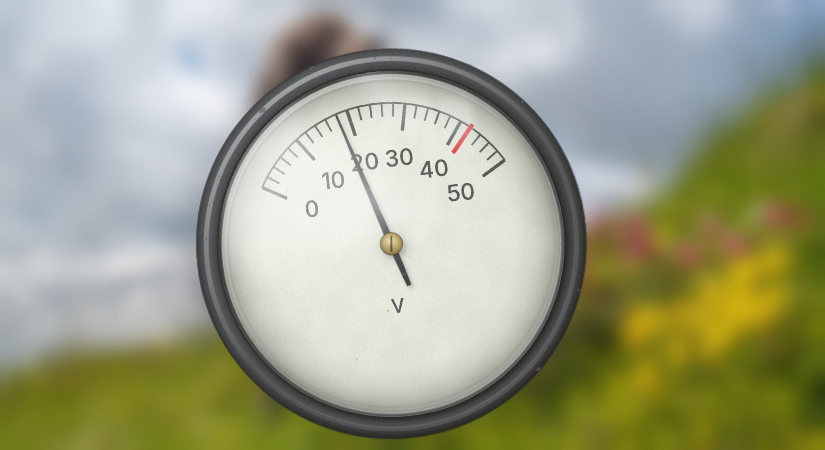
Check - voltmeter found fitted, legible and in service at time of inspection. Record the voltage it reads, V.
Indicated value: 18 V
